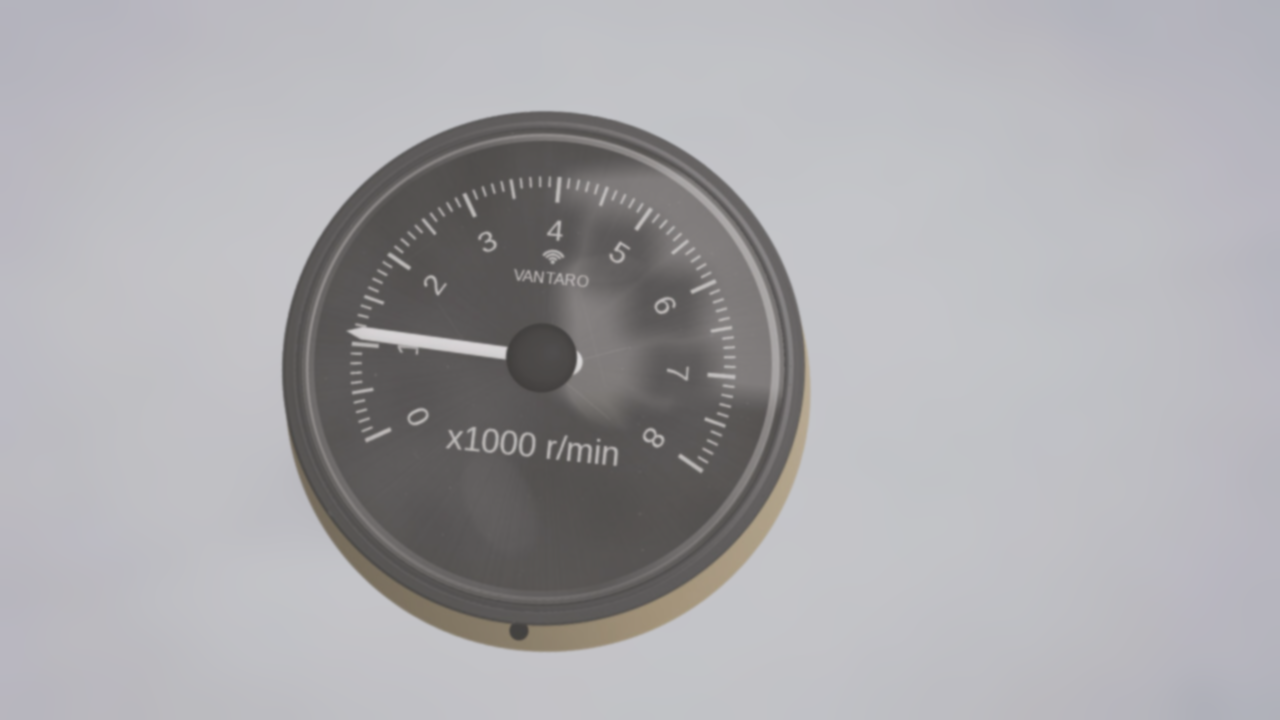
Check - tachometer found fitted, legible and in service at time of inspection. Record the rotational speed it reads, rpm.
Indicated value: 1100 rpm
